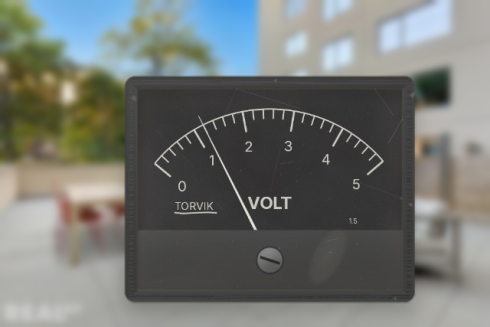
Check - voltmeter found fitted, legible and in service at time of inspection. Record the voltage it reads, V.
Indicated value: 1.2 V
